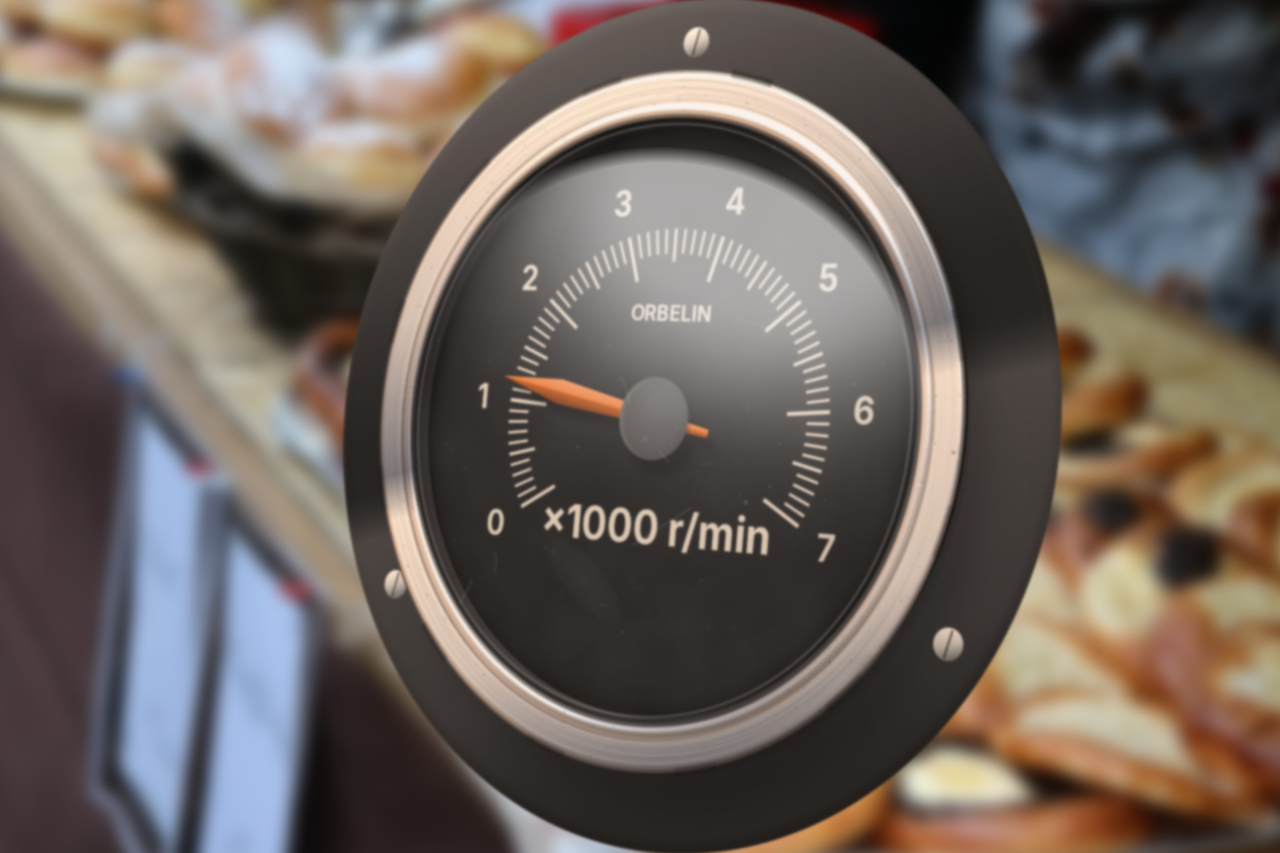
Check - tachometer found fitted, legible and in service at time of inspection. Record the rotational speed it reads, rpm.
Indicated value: 1200 rpm
